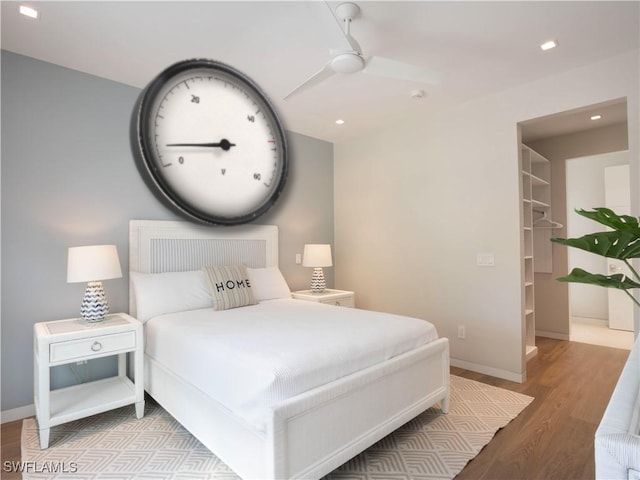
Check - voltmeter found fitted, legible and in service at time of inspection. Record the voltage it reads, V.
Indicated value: 4 V
